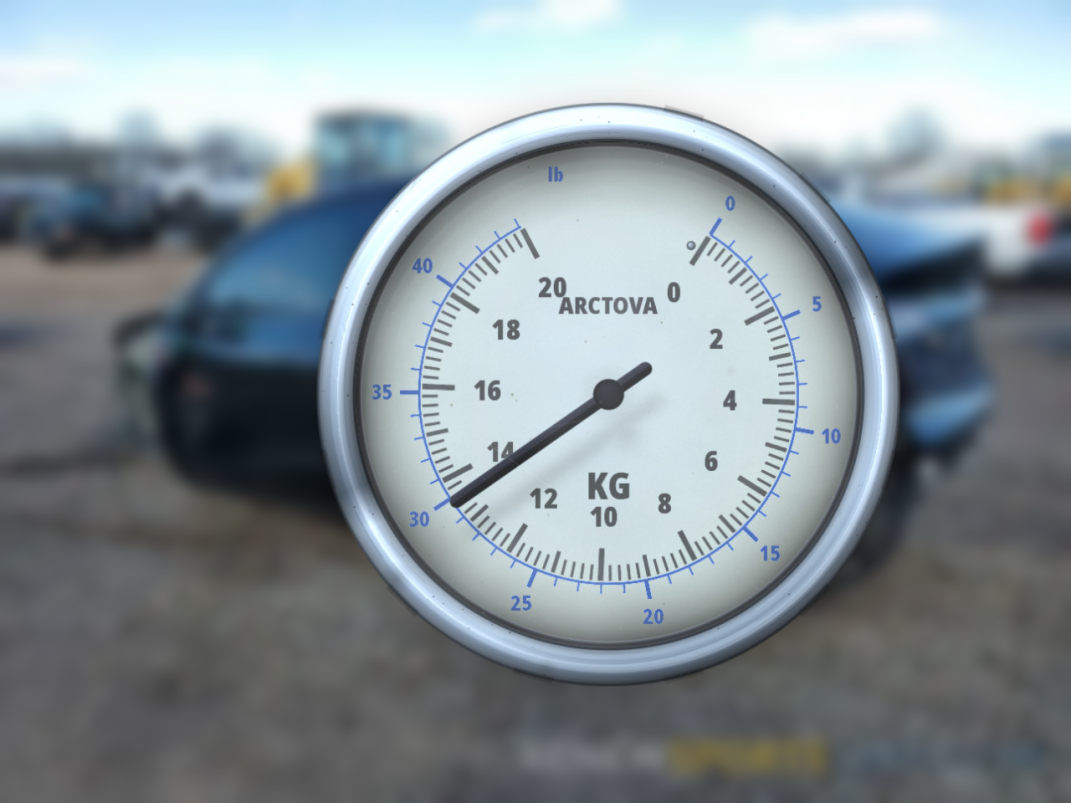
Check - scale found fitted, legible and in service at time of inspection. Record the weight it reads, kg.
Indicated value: 13.5 kg
